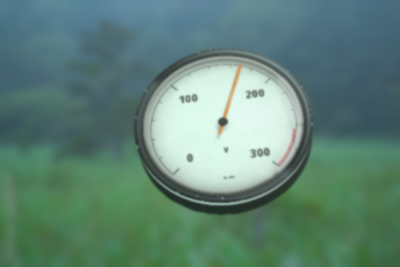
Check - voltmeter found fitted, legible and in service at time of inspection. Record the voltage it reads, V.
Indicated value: 170 V
